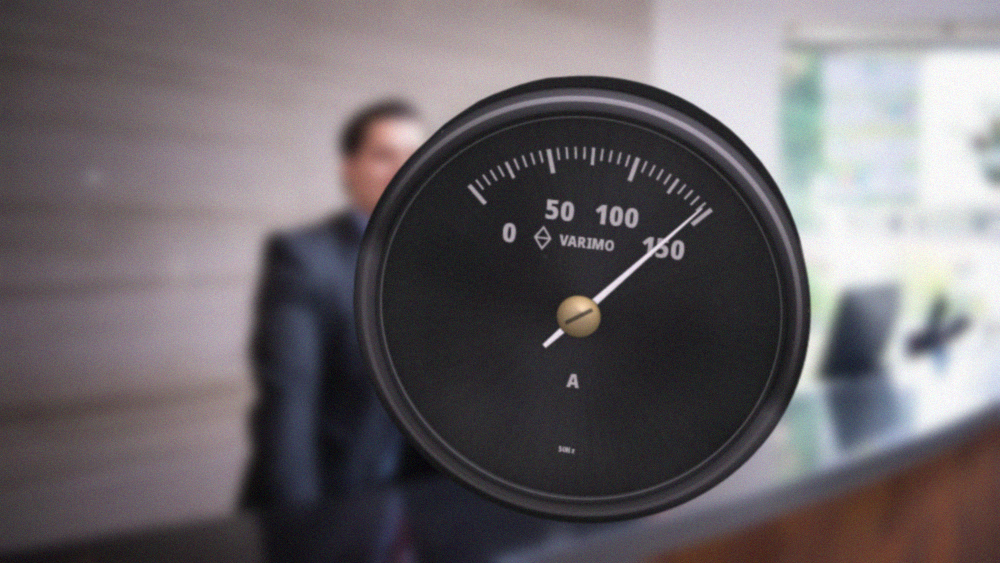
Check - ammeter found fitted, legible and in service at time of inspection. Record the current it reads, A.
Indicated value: 145 A
